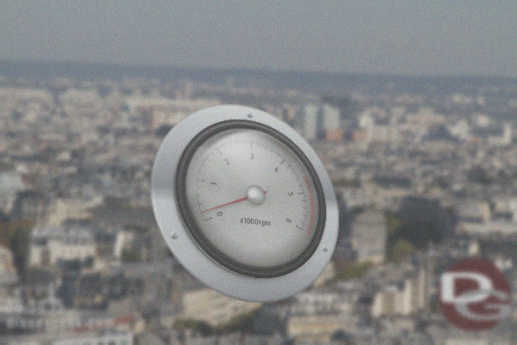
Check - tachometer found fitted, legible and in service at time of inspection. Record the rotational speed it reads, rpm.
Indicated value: 200 rpm
